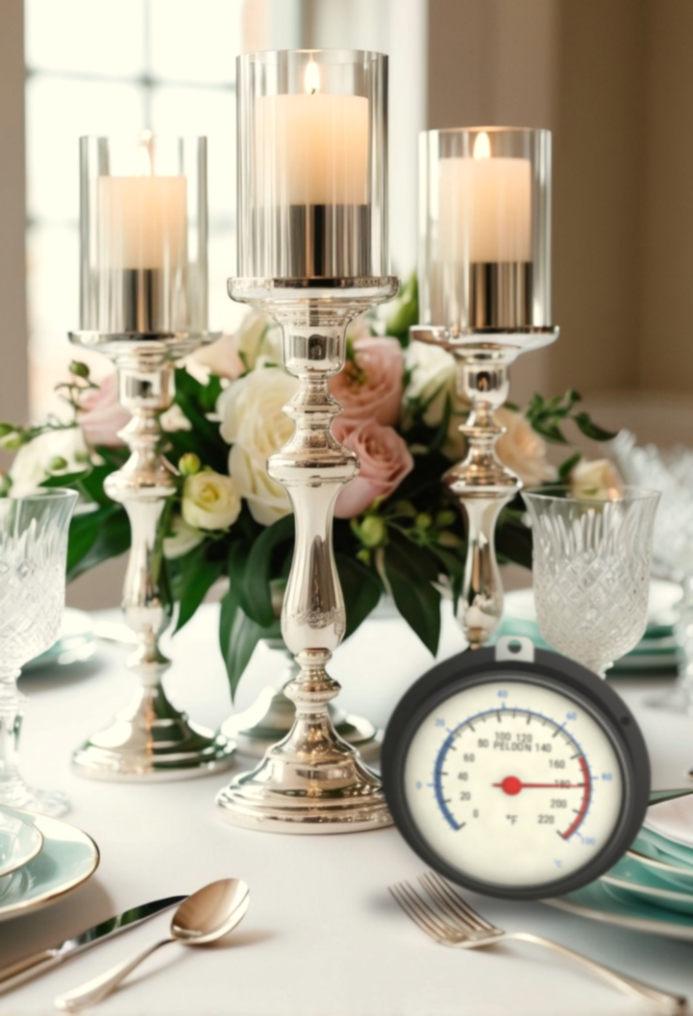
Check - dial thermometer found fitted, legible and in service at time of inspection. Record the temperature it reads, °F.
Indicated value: 180 °F
